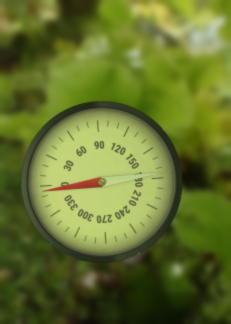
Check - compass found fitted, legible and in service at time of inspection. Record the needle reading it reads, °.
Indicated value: 355 °
